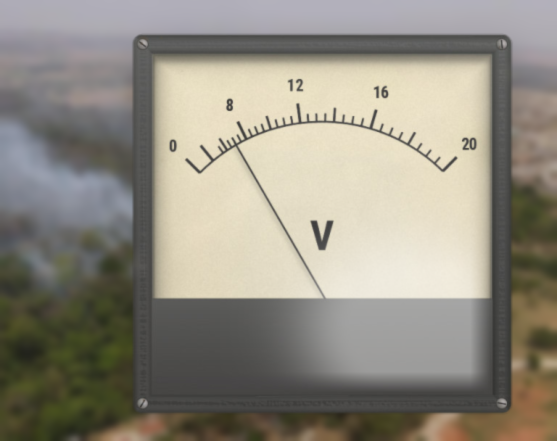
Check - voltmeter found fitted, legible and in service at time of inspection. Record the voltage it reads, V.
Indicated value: 7 V
